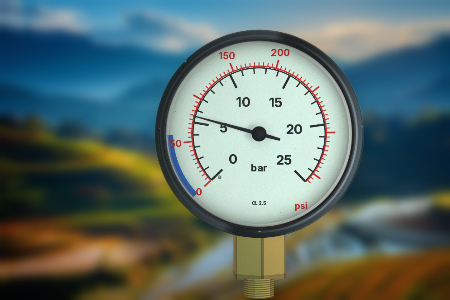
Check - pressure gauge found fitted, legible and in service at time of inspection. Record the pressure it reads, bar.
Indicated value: 5.5 bar
